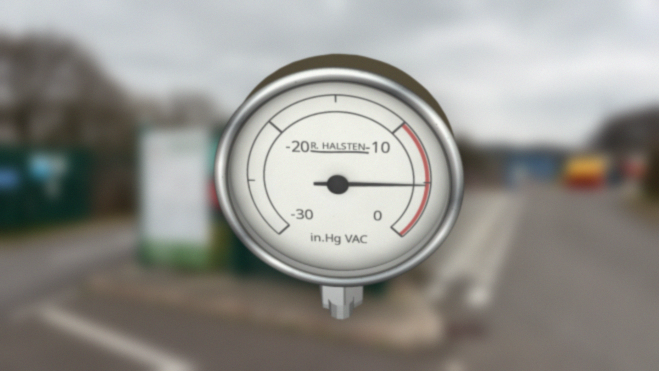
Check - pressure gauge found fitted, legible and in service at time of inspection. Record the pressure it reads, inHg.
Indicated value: -5 inHg
